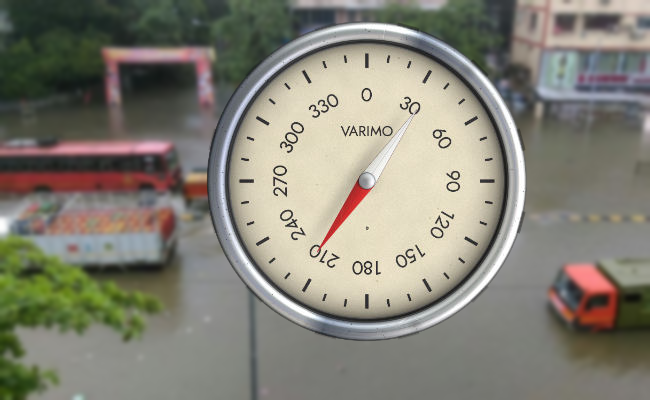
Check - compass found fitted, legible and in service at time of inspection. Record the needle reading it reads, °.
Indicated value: 215 °
